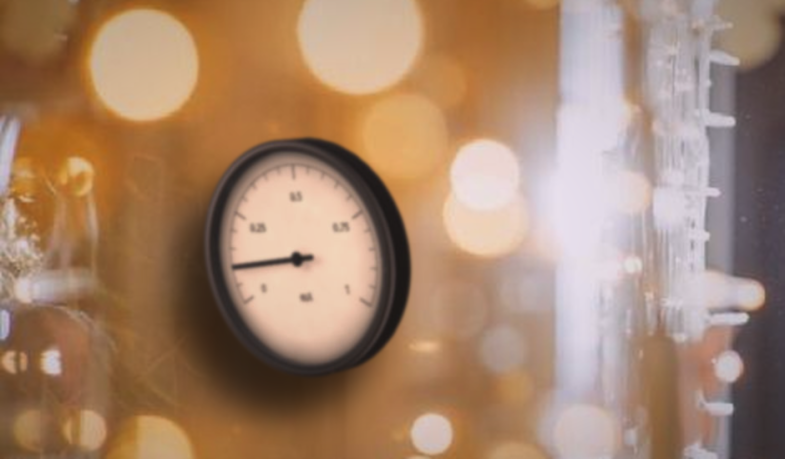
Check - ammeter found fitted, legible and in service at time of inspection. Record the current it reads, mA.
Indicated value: 0.1 mA
